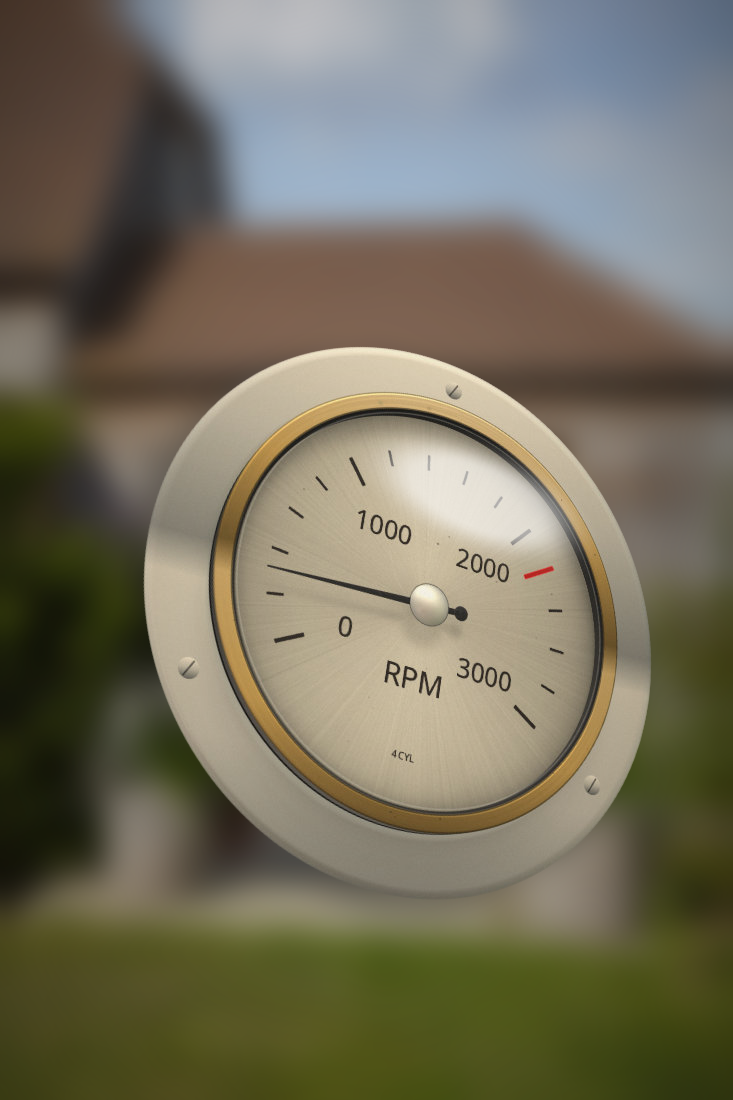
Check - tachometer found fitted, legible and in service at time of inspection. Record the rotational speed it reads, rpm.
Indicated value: 300 rpm
